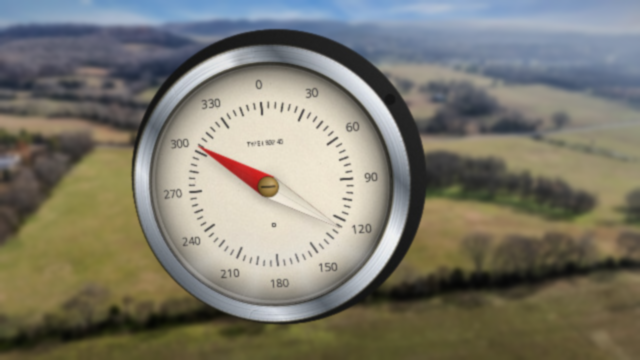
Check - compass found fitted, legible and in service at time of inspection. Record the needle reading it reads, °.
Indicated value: 305 °
